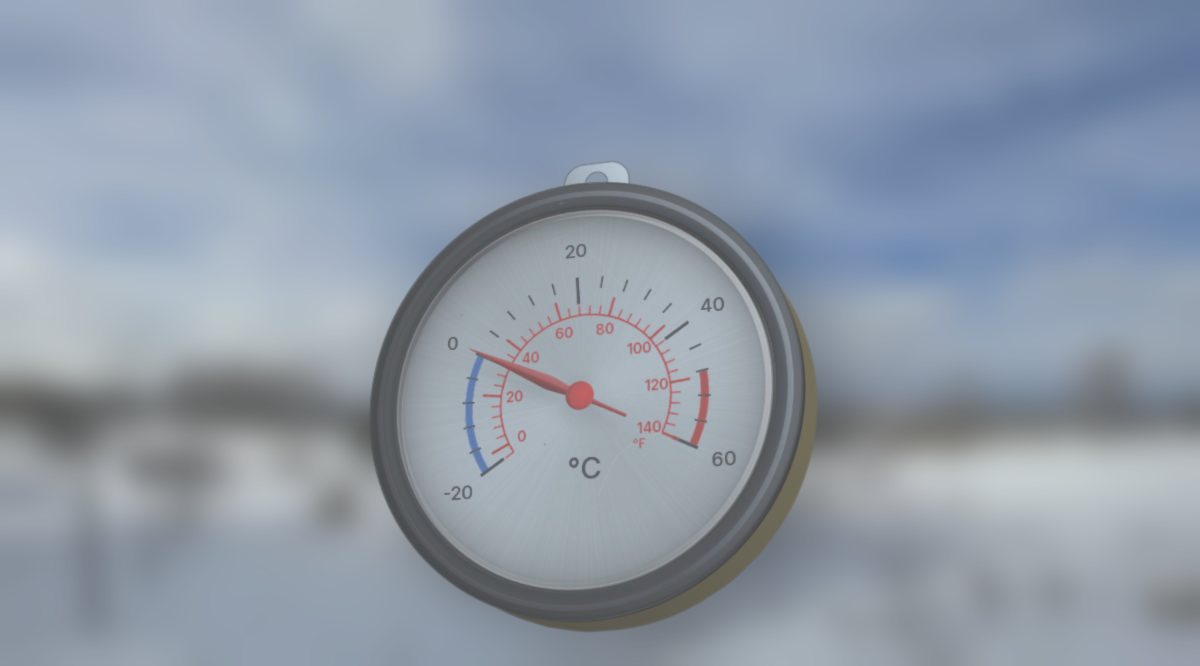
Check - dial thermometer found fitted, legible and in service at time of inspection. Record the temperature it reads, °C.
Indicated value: 0 °C
